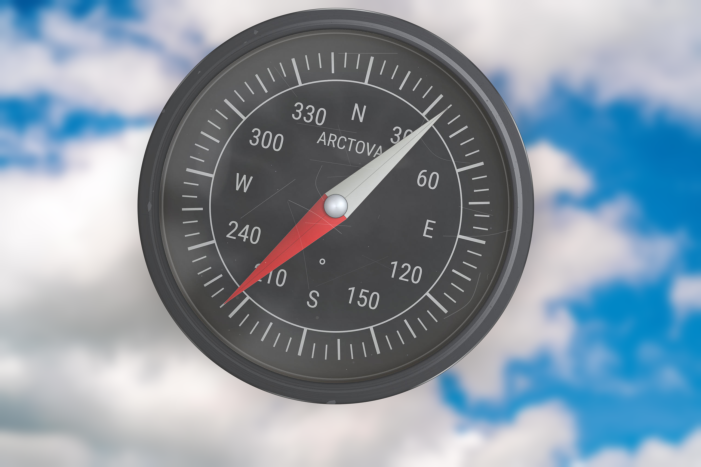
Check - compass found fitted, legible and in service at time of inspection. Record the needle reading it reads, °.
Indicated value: 215 °
